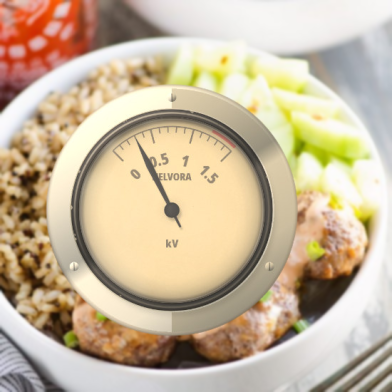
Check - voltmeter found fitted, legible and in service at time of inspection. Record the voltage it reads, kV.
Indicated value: 0.3 kV
